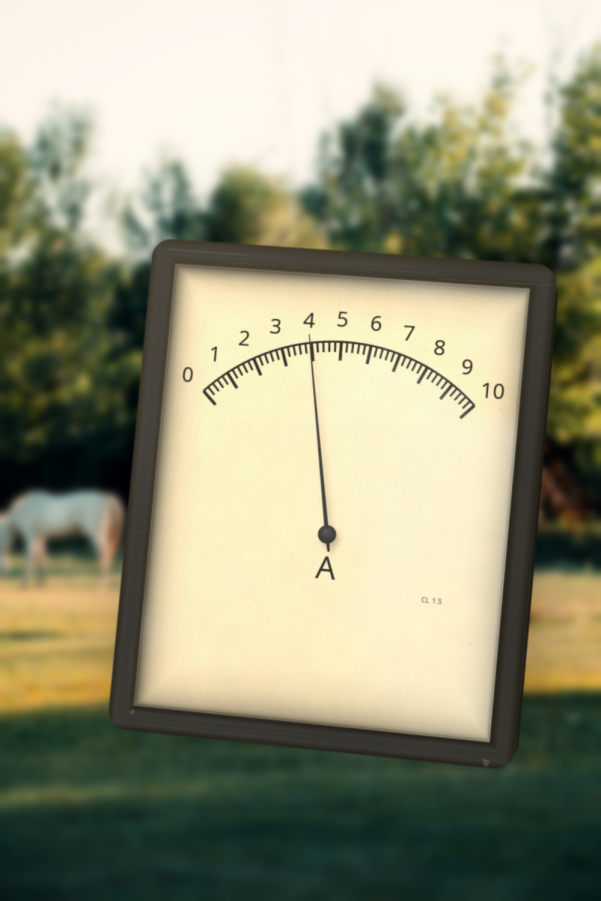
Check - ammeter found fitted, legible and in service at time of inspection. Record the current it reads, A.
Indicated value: 4 A
